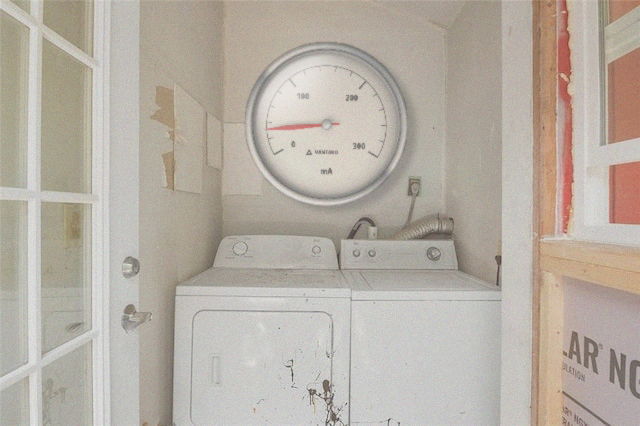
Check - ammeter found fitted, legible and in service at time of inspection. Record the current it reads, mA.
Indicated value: 30 mA
